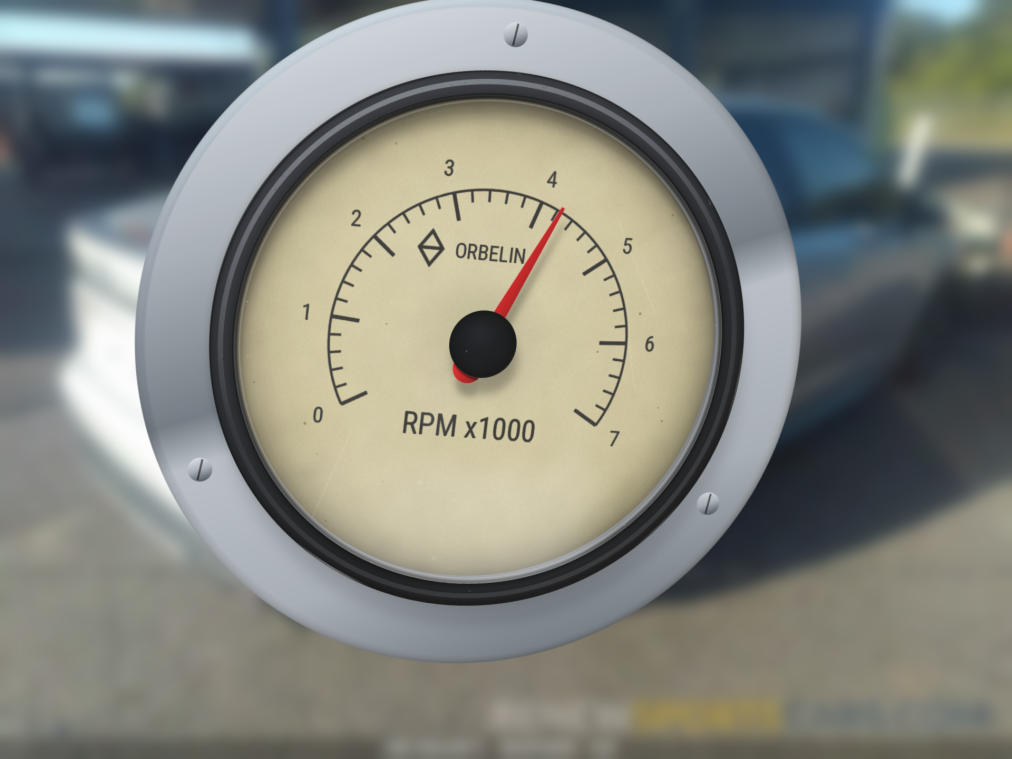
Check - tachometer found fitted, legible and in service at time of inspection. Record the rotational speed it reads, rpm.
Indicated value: 4200 rpm
